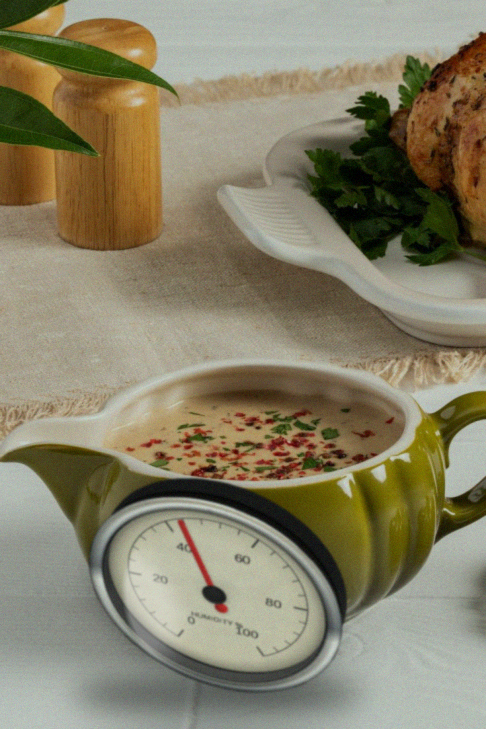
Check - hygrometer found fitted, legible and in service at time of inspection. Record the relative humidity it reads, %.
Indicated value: 44 %
